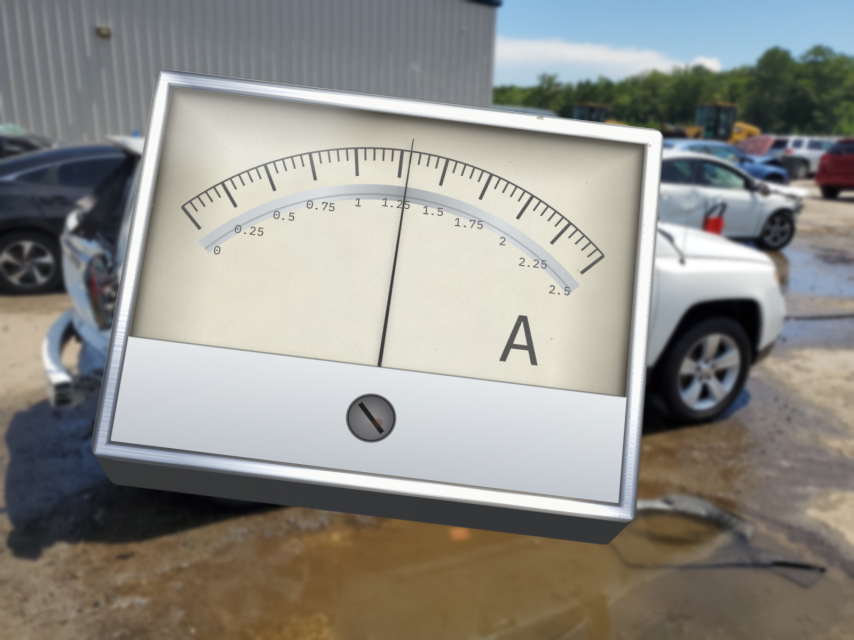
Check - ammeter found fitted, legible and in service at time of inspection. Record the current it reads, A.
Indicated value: 1.3 A
